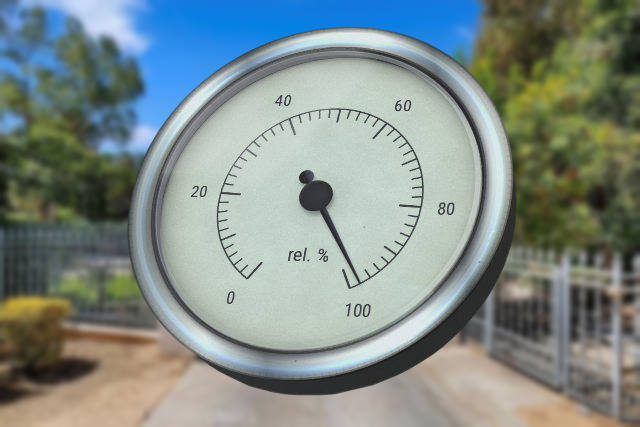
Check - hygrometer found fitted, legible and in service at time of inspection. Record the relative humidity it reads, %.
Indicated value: 98 %
